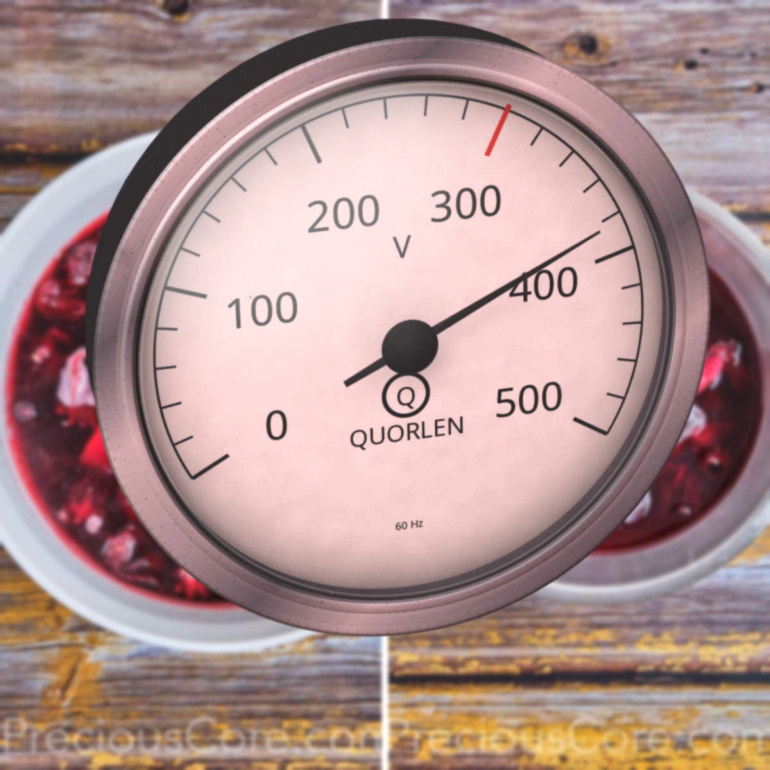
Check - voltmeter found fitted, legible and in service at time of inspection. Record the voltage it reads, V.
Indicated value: 380 V
